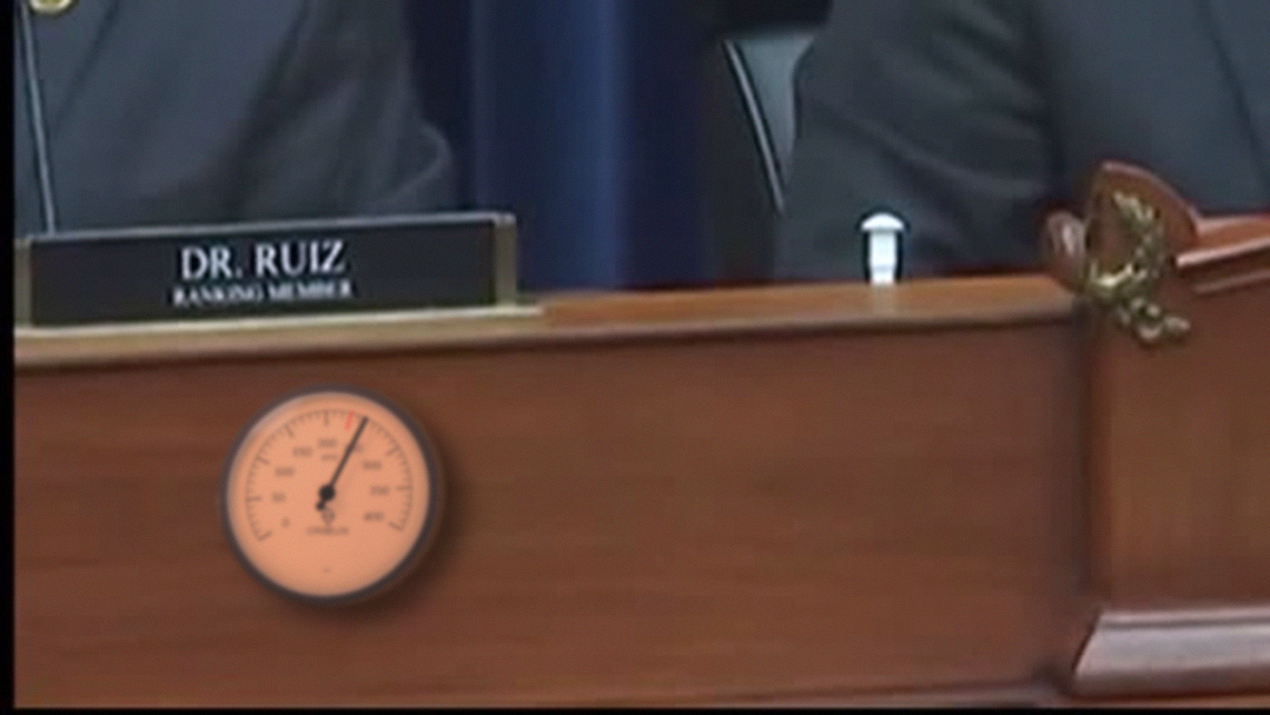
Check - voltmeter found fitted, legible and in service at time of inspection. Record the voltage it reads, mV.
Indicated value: 250 mV
